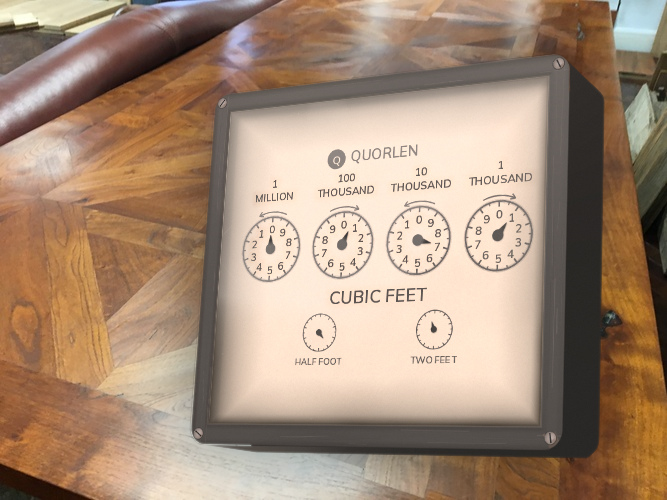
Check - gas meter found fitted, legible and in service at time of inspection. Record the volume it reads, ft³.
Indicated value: 7100 ft³
